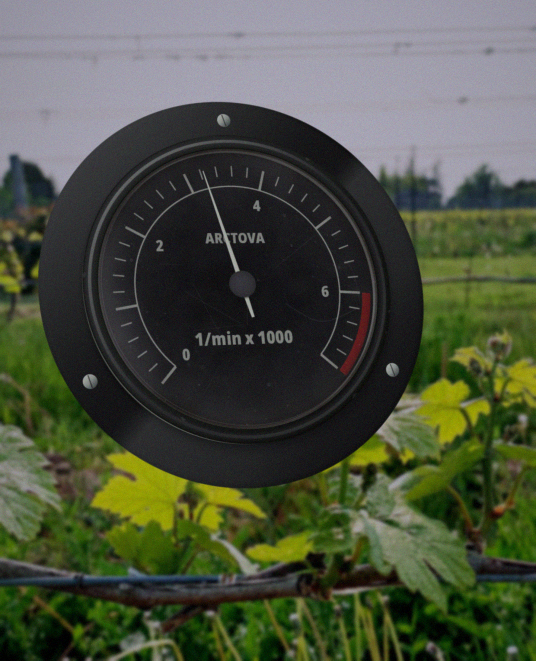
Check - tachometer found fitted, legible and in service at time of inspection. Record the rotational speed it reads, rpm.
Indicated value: 3200 rpm
